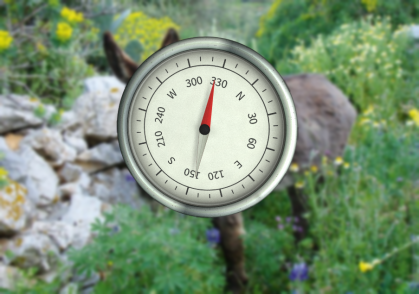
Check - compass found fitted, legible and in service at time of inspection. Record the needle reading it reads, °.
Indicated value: 325 °
